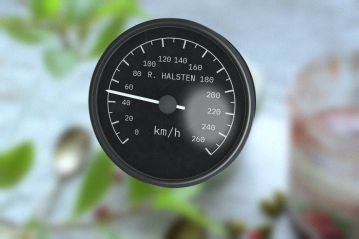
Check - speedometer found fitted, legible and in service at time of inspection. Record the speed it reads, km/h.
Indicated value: 50 km/h
